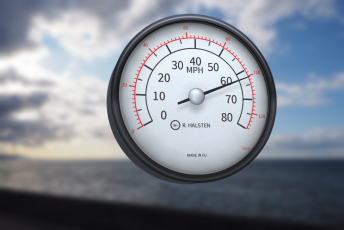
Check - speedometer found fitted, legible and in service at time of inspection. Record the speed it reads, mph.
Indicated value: 62.5 mph
